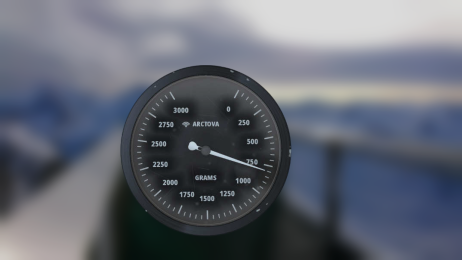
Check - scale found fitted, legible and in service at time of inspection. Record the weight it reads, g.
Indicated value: 800 g
